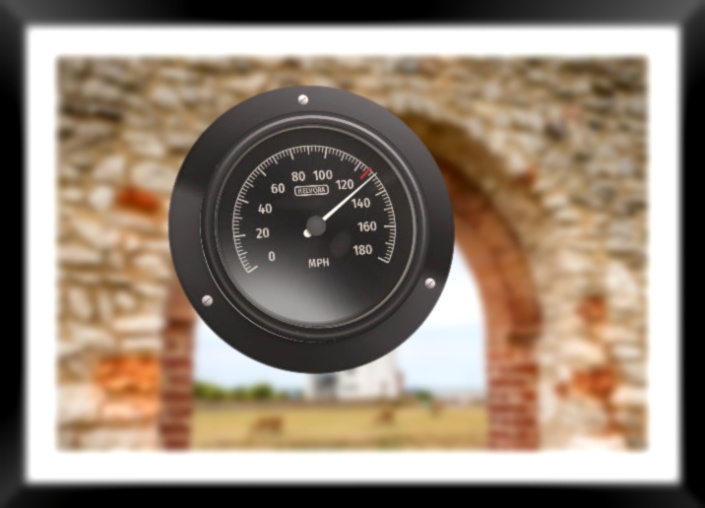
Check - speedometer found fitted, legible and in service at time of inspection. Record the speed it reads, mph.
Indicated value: 130 mph
